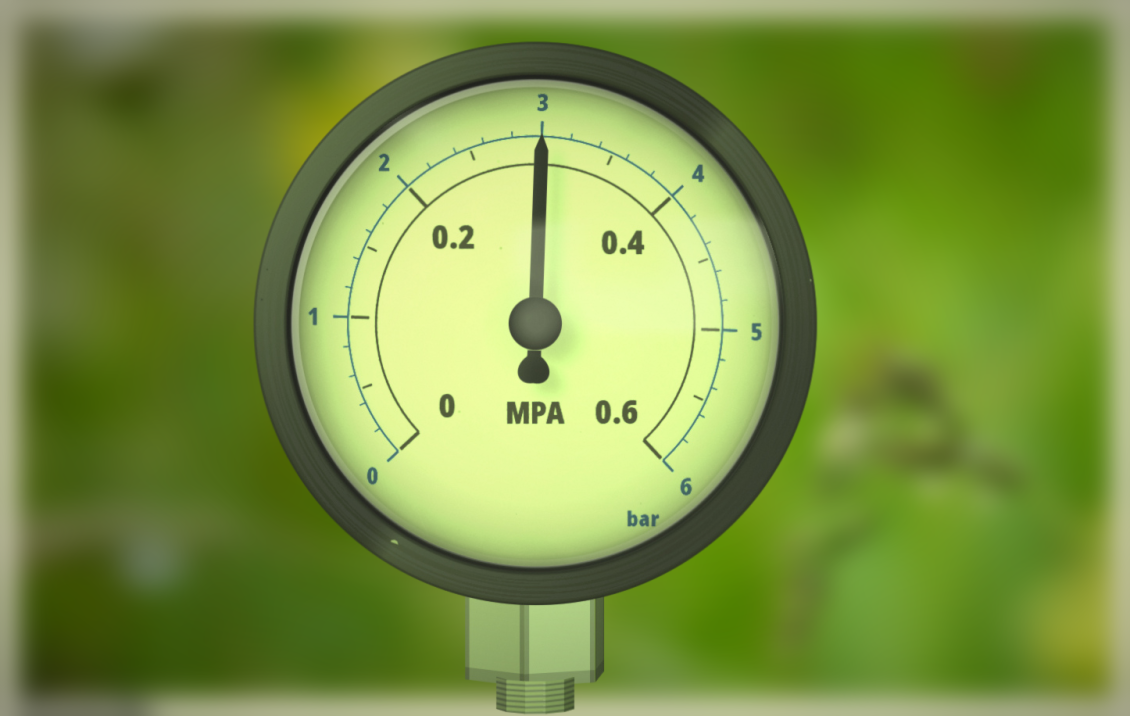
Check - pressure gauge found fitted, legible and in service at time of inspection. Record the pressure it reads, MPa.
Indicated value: 0.3 MPa
